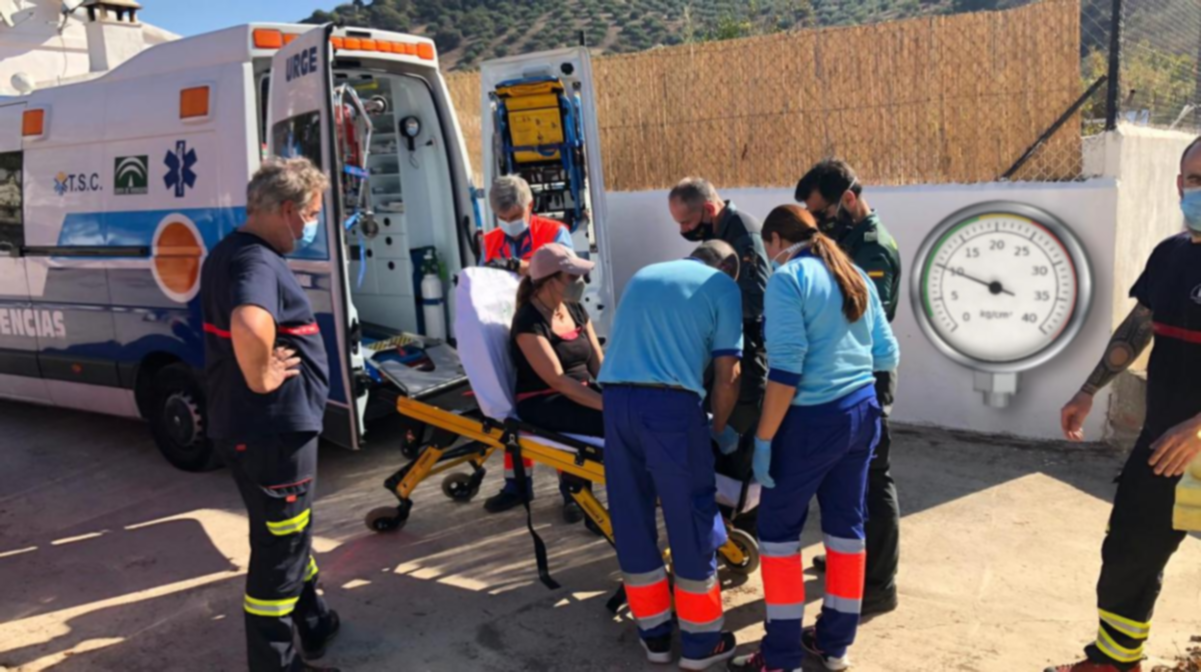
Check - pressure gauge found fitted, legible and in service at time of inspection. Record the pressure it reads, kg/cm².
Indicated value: 10 kg/cm²
